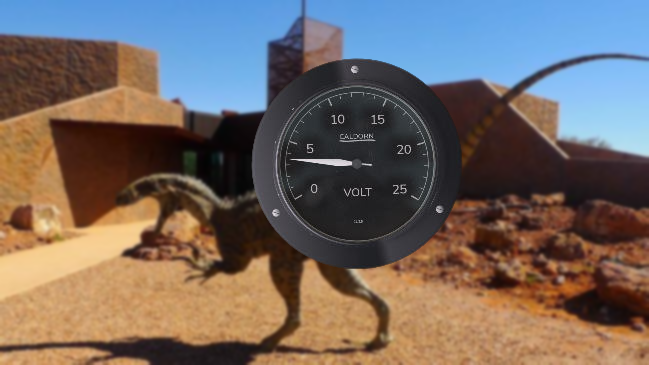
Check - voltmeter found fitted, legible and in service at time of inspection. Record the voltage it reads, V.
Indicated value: 3.5 V
